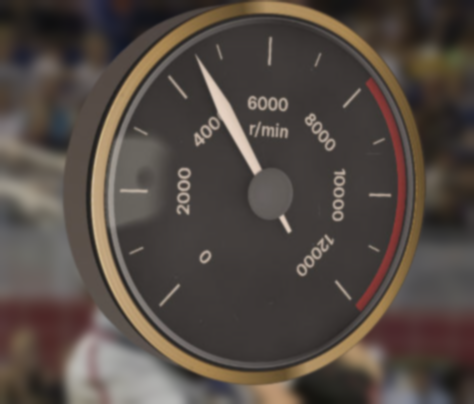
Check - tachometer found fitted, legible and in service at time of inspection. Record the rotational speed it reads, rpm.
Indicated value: 4500 rpm
